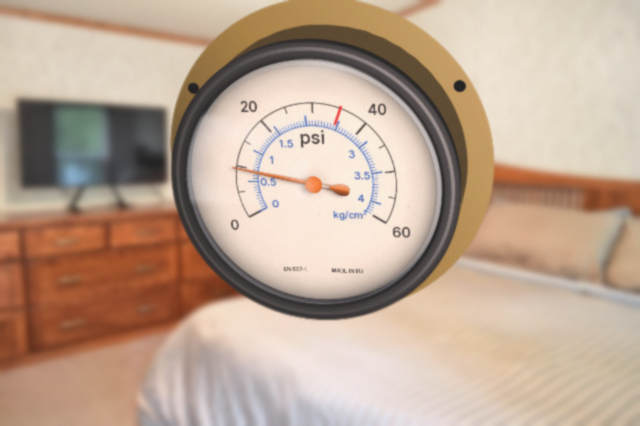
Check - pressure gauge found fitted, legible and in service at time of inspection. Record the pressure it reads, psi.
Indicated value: 10 psi
